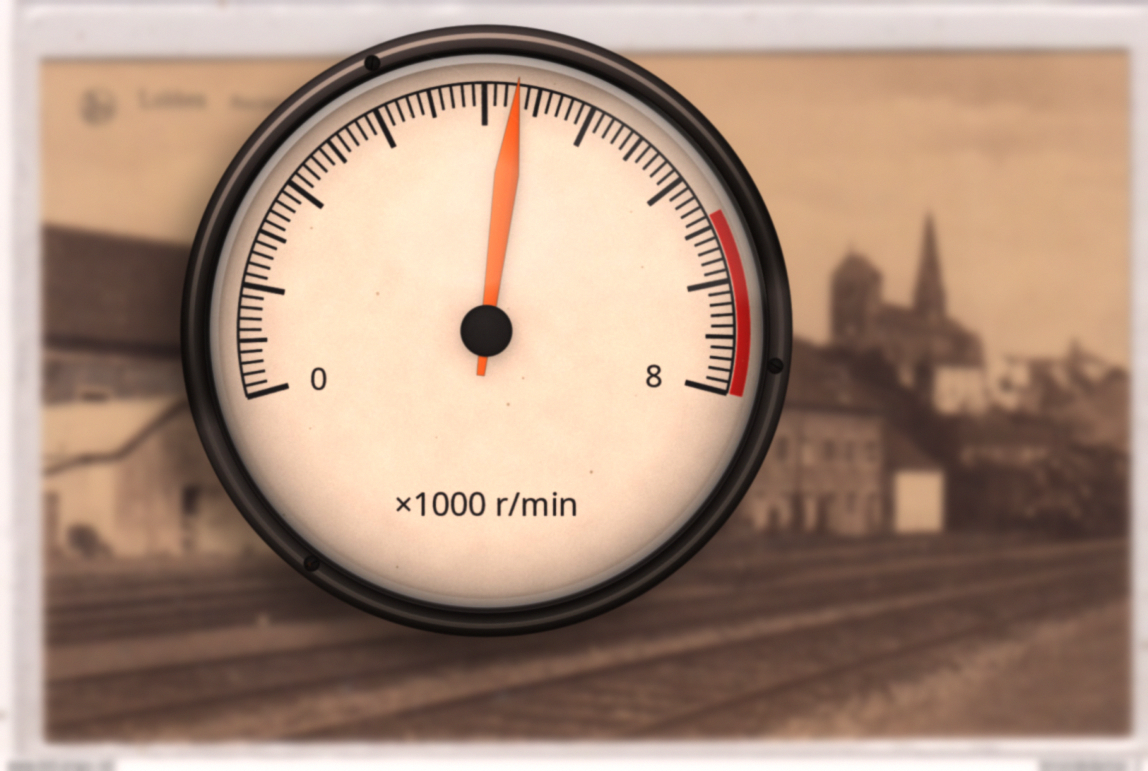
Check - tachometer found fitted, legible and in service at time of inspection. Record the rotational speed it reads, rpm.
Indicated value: 4300 rpm
